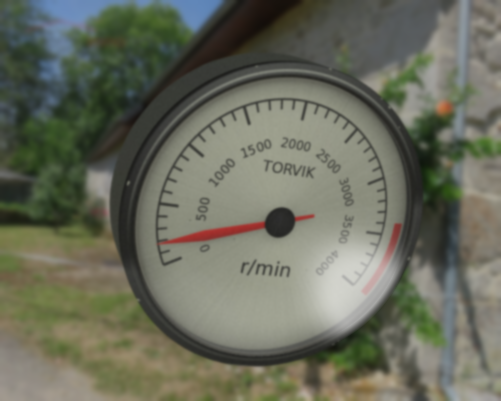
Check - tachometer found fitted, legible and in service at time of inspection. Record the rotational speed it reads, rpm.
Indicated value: 200 rpm
